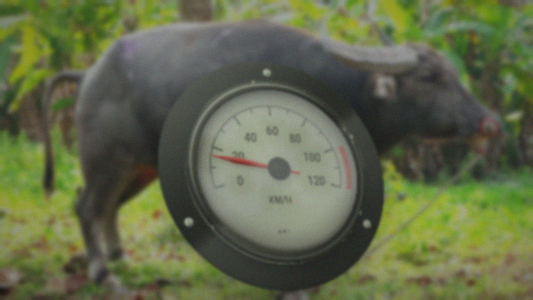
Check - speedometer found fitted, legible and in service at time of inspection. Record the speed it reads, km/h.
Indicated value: 15 km/h
